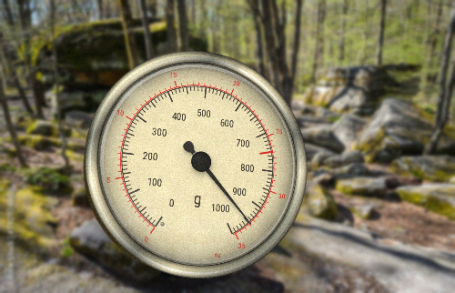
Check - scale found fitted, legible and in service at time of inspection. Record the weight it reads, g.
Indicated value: 950 g
